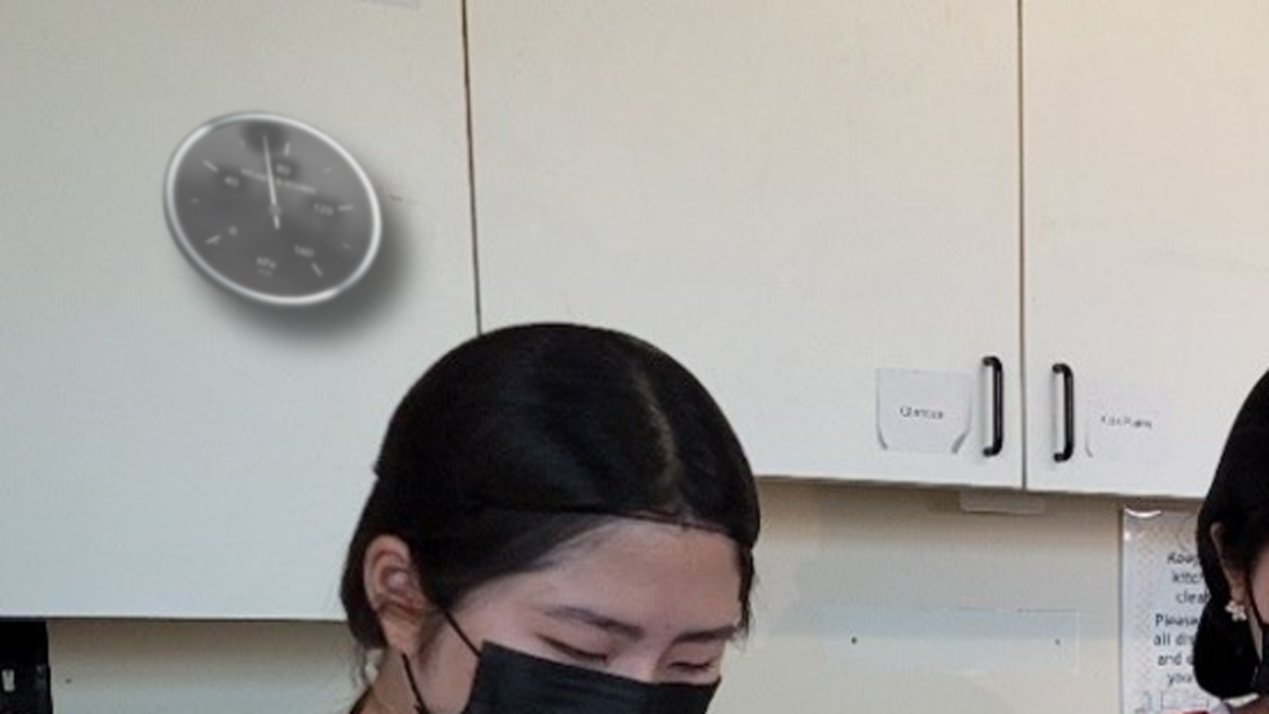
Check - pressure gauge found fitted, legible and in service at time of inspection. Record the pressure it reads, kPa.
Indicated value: 70 kPa
